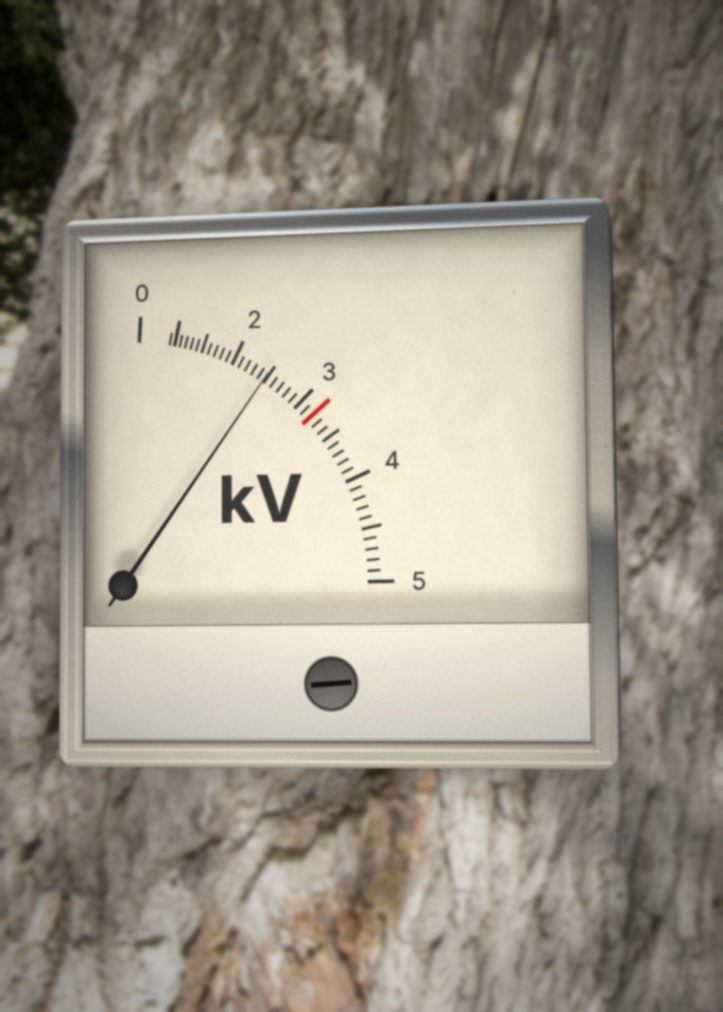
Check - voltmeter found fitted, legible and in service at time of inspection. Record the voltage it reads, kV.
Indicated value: 2.5 kV
